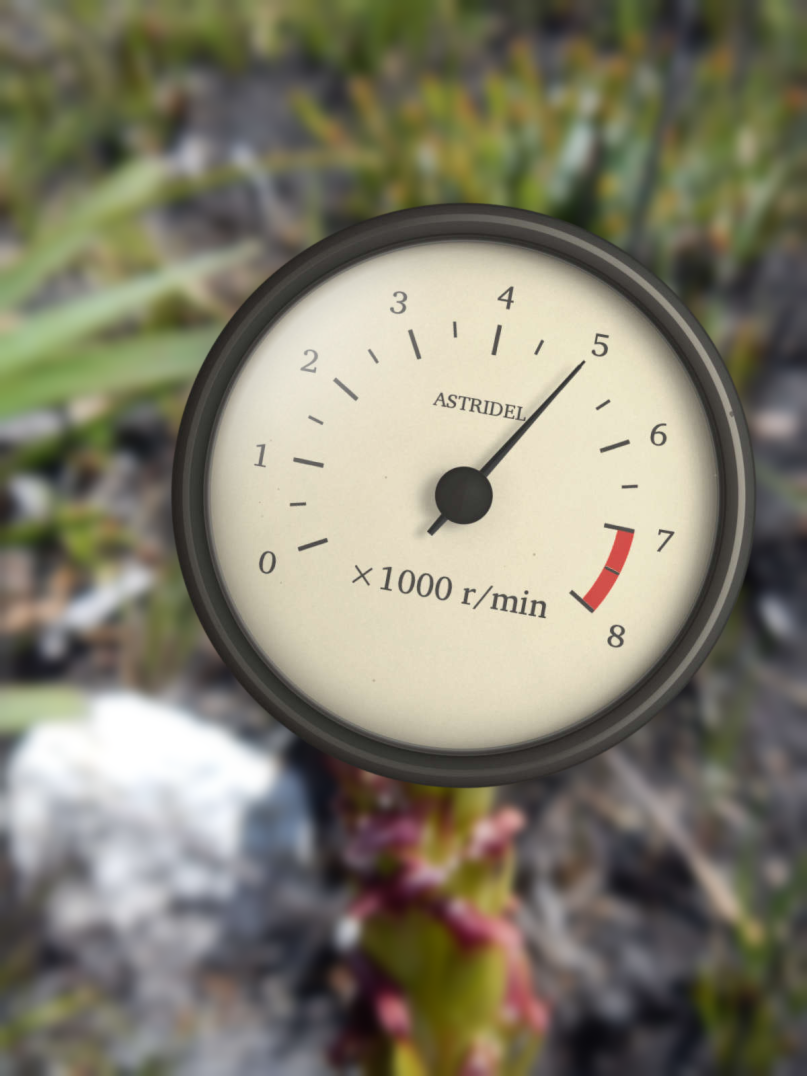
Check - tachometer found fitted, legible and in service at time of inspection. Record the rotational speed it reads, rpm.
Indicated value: 5000 rpm
